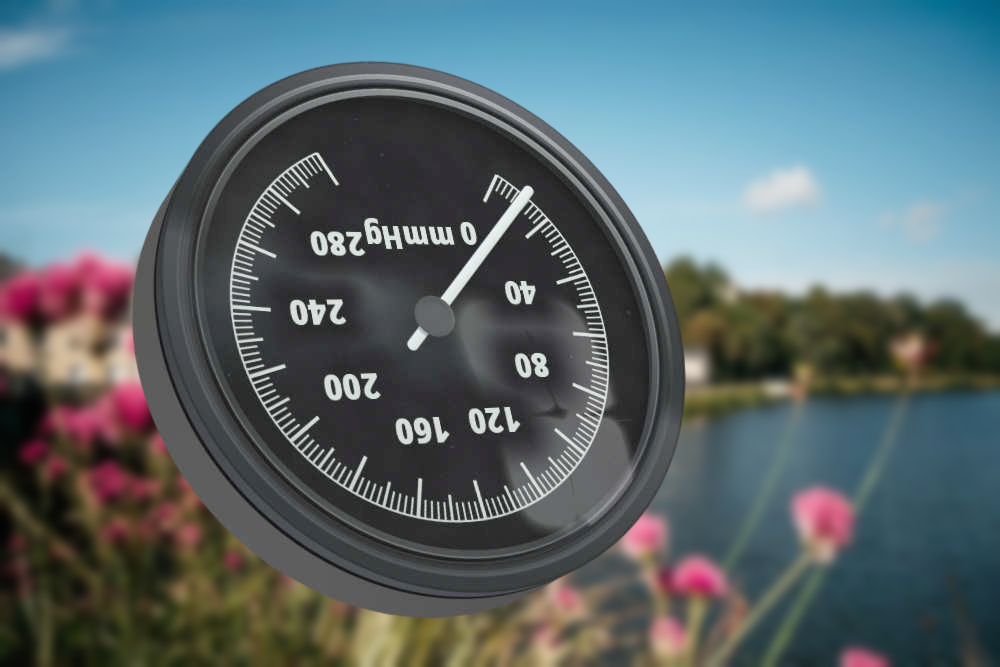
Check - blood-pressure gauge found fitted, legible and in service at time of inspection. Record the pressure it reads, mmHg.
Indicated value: 10 mmHg
